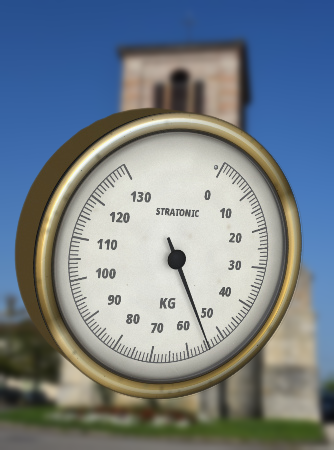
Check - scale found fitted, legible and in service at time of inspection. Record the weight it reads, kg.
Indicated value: 55 kg
